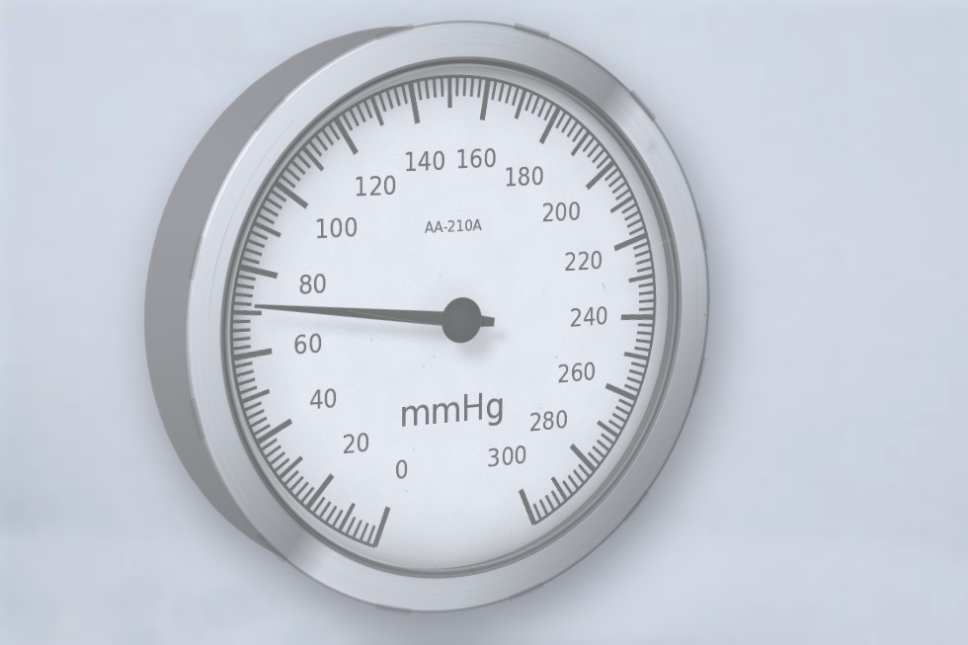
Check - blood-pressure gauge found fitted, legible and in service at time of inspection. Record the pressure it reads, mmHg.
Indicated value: 72 mmHg
